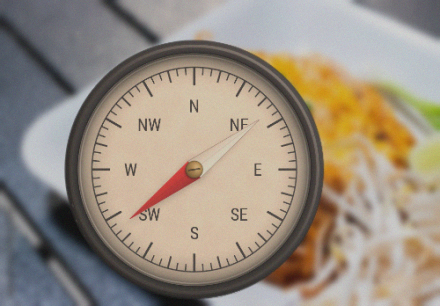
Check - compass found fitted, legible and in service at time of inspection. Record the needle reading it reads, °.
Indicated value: 232.5 °
